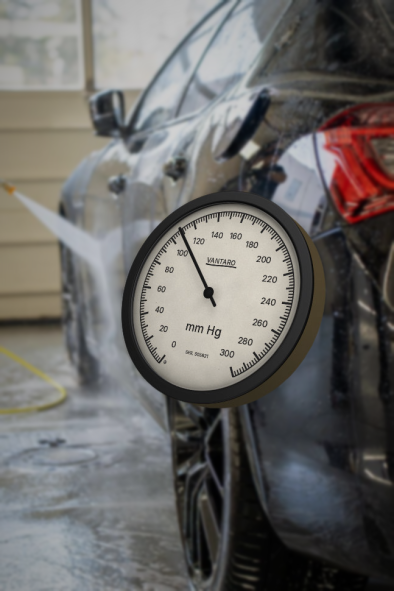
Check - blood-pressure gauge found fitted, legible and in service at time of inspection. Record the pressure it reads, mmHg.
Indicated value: 110 mmHg
